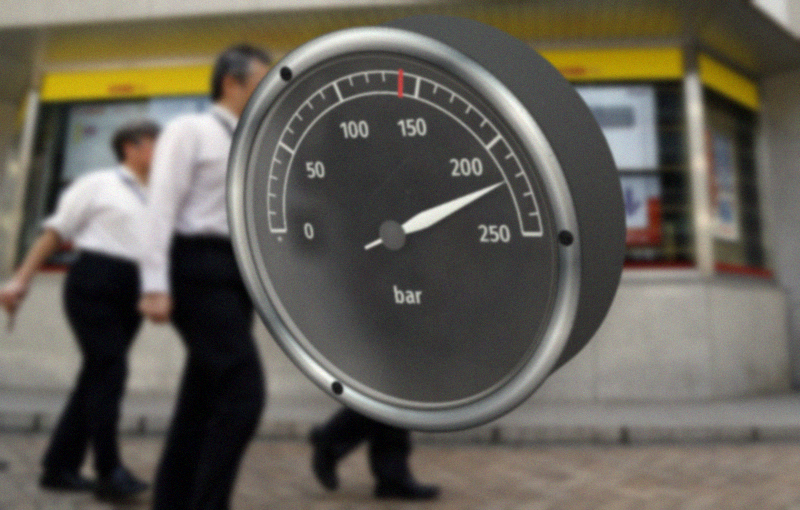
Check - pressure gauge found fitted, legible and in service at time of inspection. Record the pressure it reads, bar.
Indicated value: 220 bar
